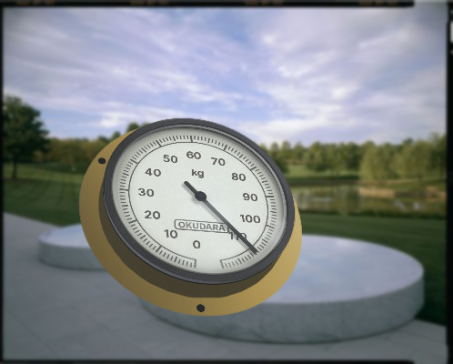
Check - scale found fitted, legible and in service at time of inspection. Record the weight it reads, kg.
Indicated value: 110 kg
